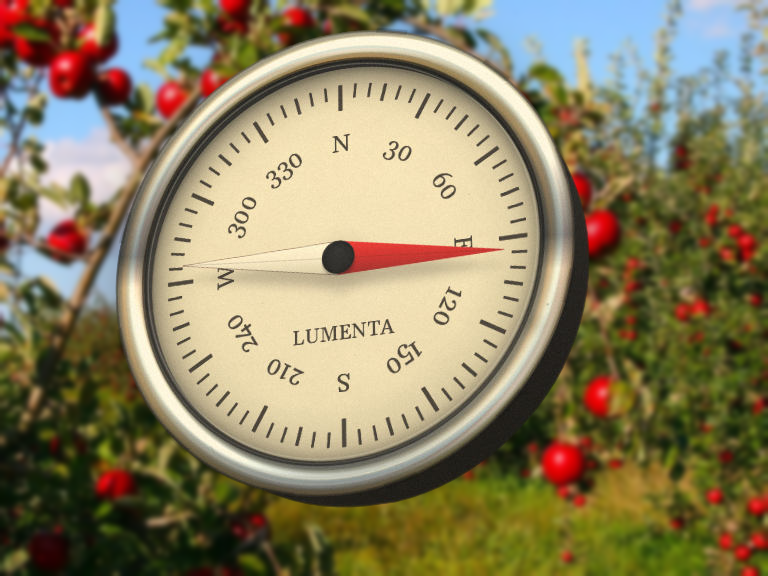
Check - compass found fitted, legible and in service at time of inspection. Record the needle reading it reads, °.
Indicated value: 95 °
